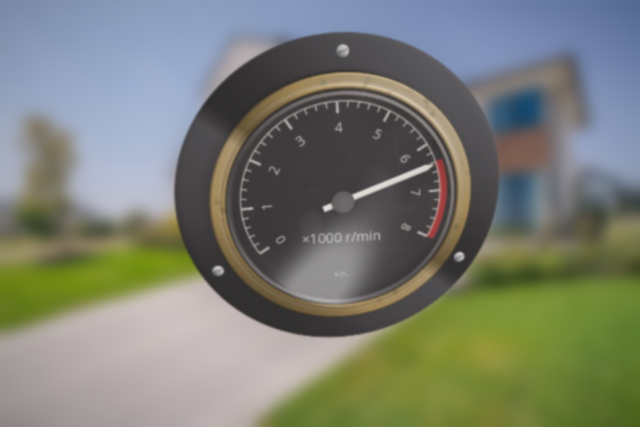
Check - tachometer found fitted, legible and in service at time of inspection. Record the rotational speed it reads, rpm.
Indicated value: 6400 rpm
